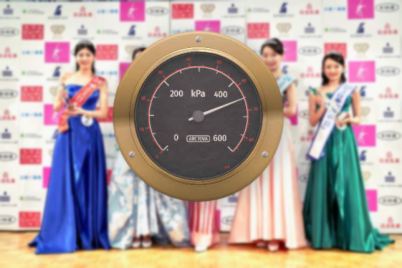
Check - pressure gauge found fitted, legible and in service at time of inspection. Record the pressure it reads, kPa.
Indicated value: 450 kPa
